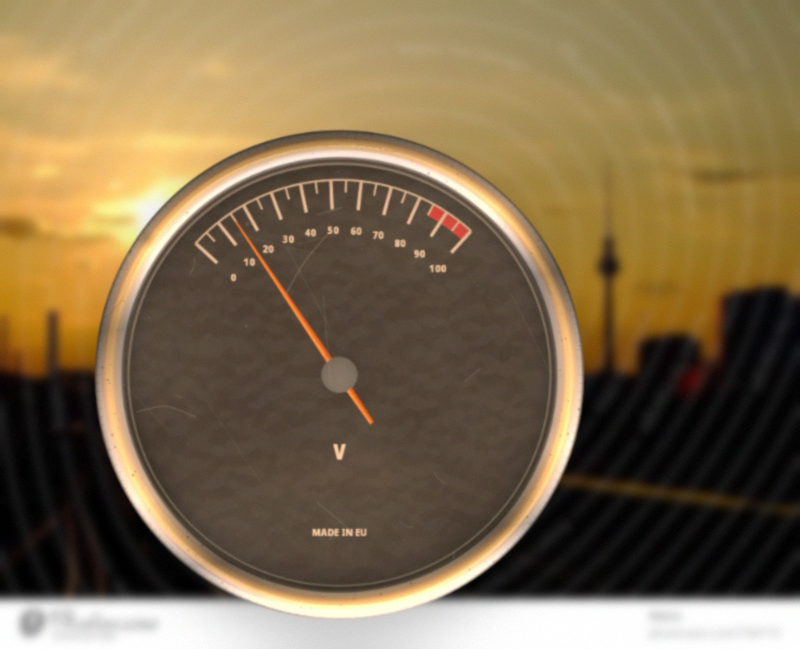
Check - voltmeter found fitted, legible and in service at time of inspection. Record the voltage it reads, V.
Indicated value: 15 V
